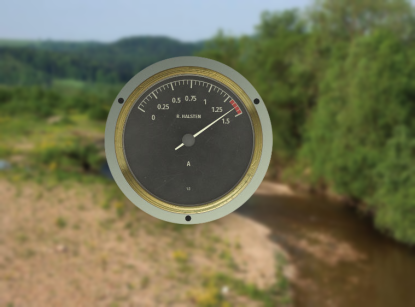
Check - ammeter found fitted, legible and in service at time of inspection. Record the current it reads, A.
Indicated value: 1.4 A
